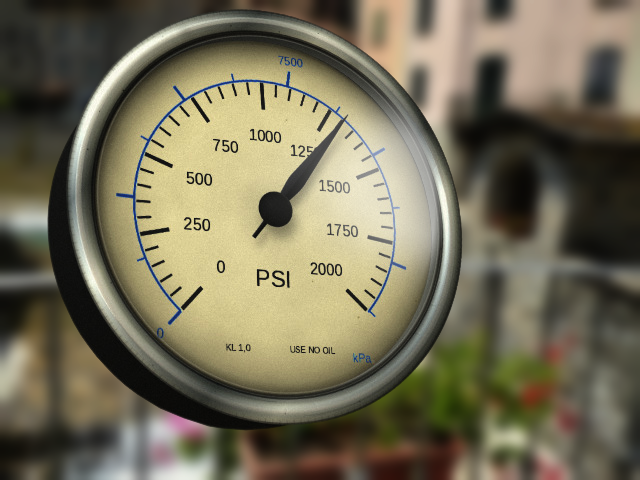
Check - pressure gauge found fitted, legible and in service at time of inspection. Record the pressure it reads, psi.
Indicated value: 1300 psi
